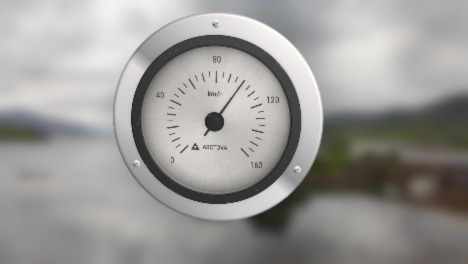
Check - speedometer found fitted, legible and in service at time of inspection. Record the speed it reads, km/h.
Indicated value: 100 km/h
